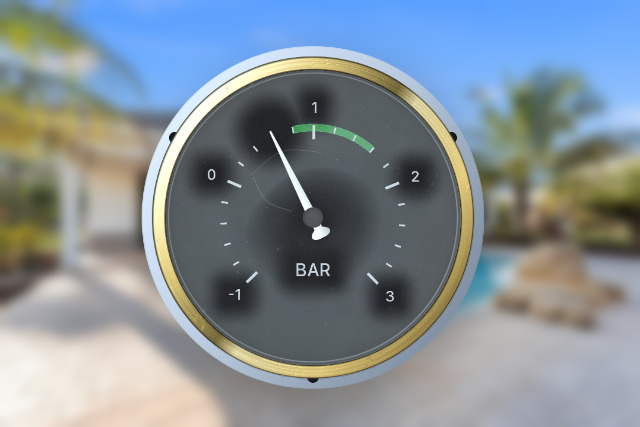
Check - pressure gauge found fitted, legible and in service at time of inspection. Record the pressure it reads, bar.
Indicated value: 0.6 bar
